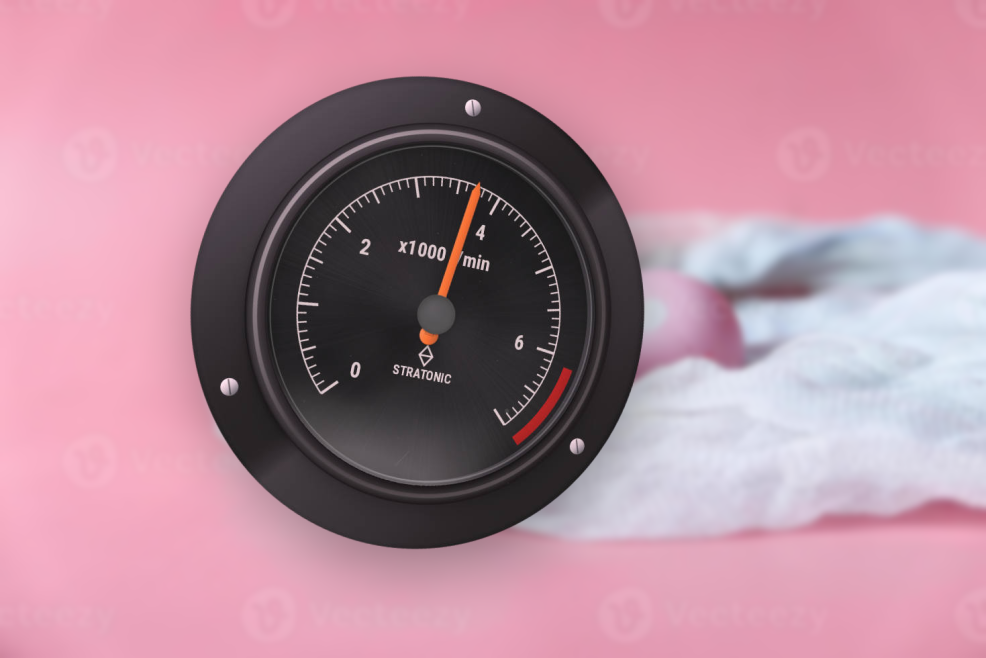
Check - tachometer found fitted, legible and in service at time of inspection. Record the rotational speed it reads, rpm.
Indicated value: 3700 rpm
